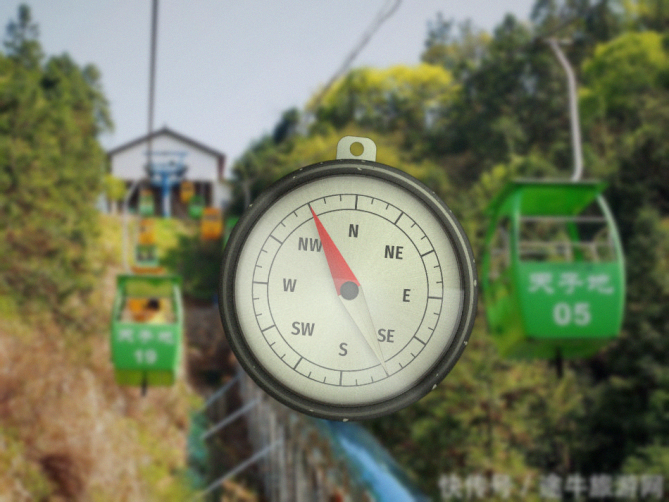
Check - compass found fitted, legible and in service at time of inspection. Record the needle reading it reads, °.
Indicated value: 330 °
